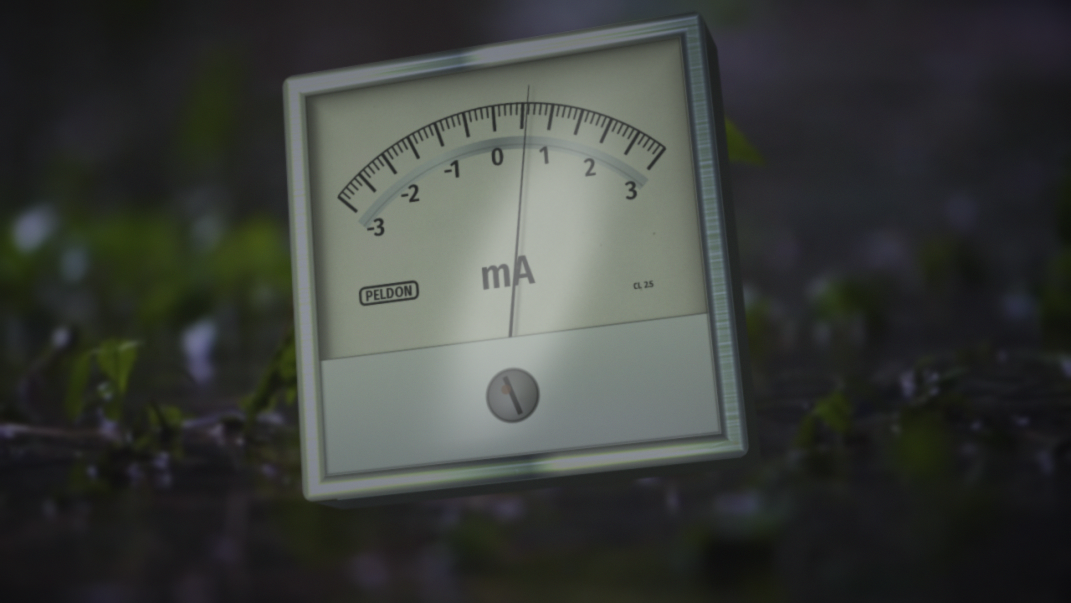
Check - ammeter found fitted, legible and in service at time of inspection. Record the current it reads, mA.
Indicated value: 0.6 mA
